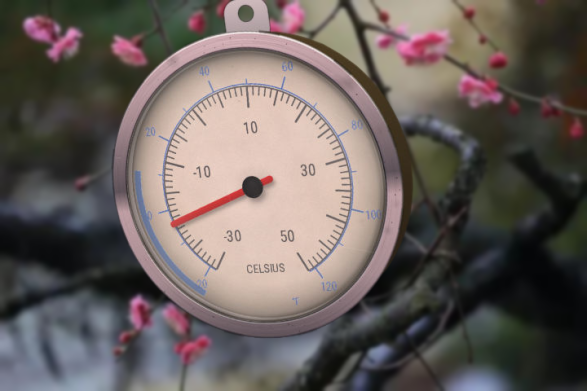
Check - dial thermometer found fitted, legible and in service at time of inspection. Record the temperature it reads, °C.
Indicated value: -20 °C
